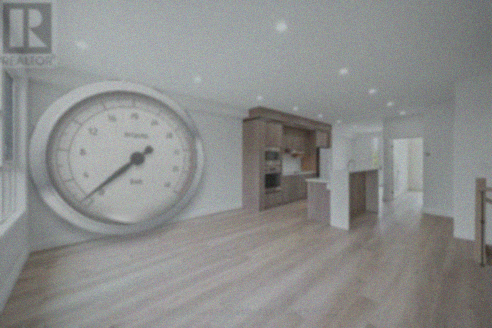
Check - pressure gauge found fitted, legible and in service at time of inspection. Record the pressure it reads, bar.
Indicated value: 1 bar
